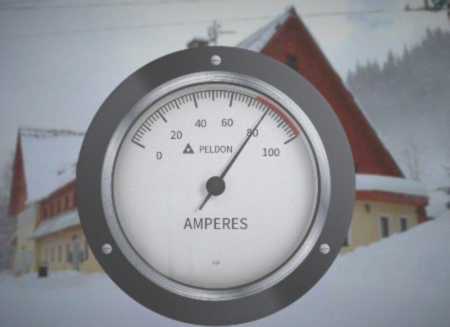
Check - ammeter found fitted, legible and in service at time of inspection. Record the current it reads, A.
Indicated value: 80 A
